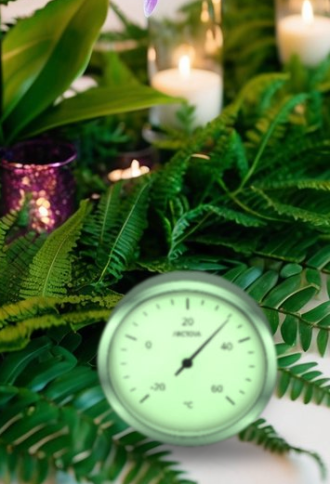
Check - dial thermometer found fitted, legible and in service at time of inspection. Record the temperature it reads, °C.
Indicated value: 32 °C
